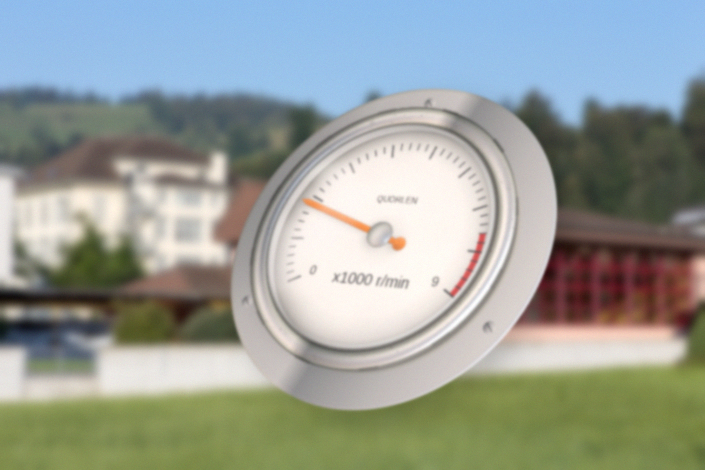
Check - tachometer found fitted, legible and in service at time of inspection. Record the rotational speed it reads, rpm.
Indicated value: 1800 rpm
